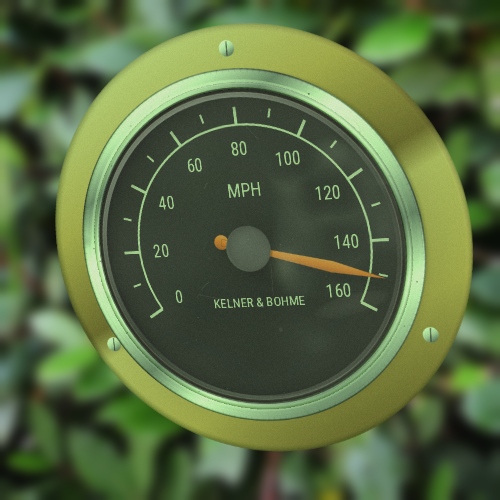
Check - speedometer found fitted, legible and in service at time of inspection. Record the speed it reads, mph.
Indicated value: 150 mph
